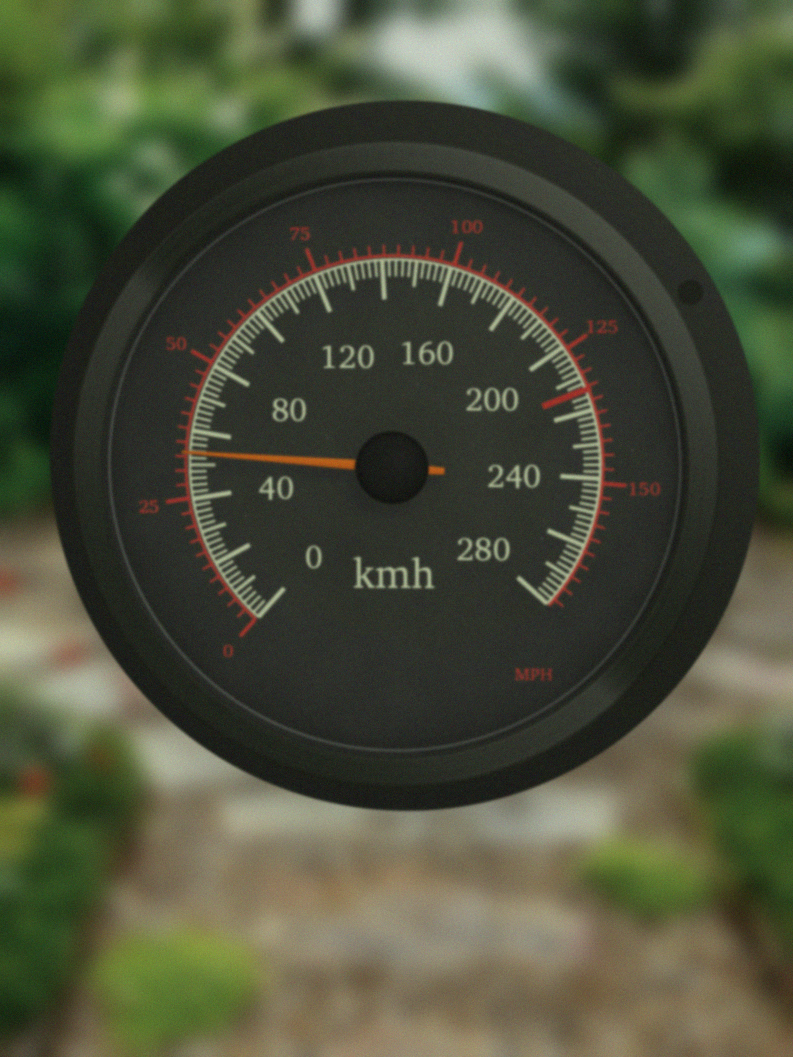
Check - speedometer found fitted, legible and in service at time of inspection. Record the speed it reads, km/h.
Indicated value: 54 km/h
